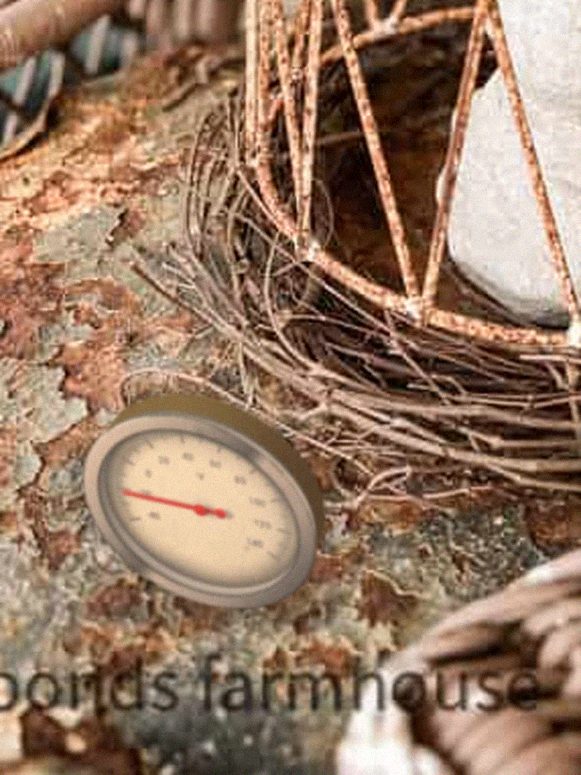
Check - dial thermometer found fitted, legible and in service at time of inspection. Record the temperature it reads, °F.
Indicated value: -20 °F
